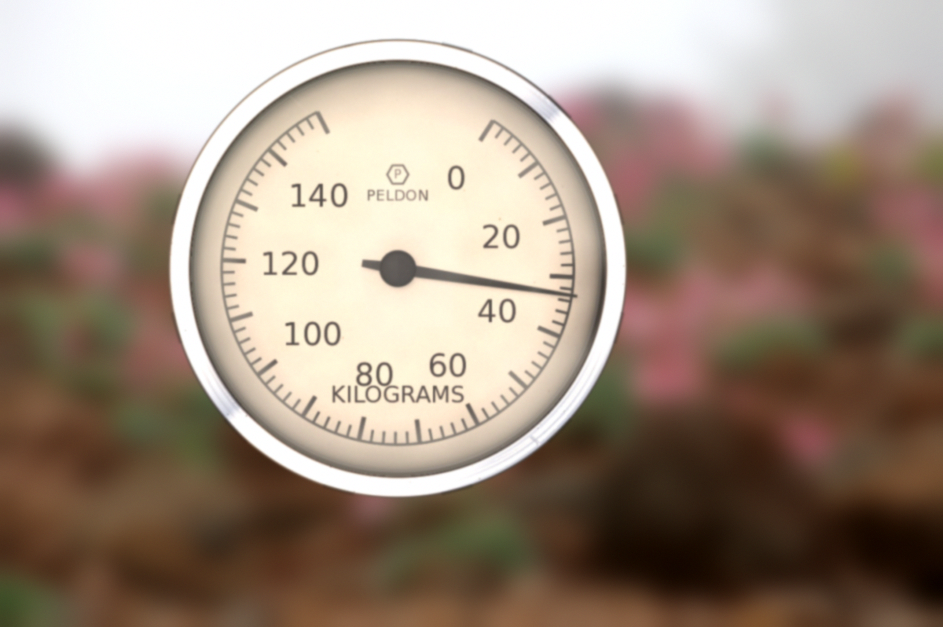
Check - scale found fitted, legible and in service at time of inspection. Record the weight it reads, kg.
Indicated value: 33 kg
